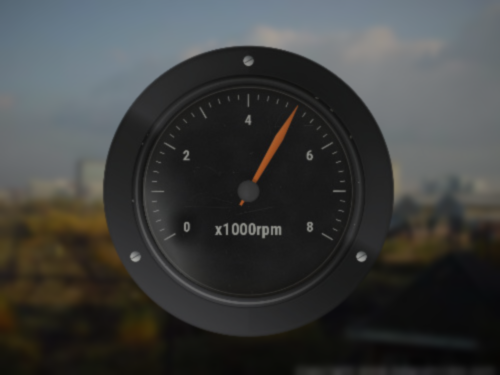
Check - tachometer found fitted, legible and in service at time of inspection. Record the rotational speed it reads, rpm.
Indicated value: 5000 rpm
